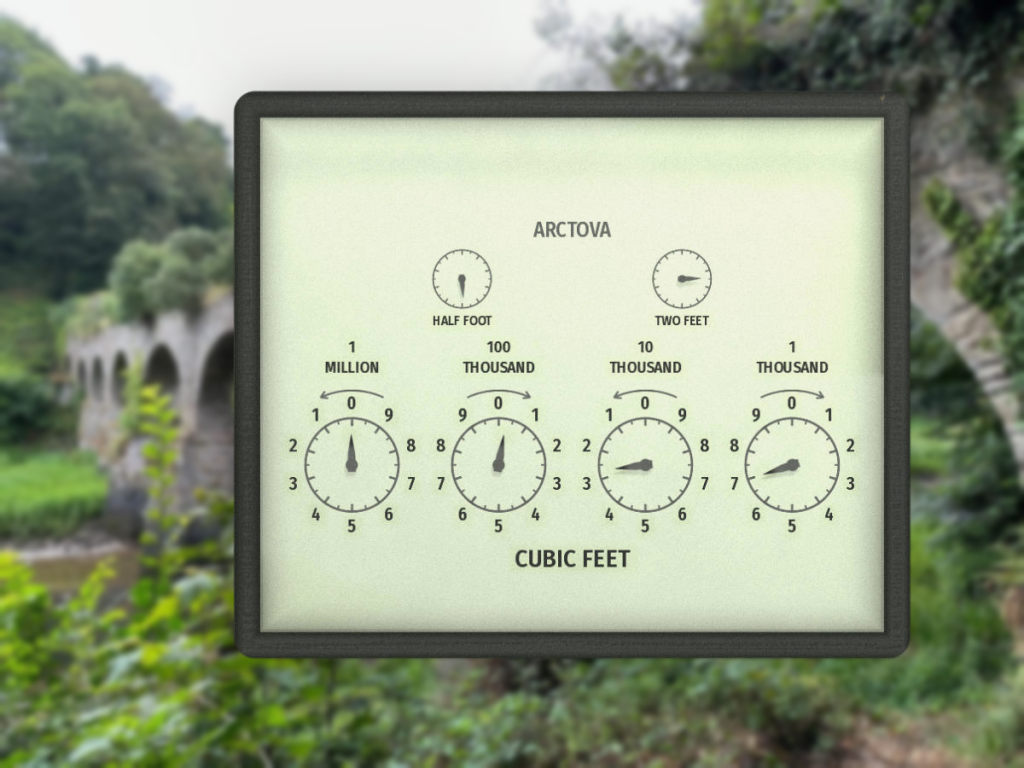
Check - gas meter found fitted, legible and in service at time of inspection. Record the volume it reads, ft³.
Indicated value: 2700 ft³
